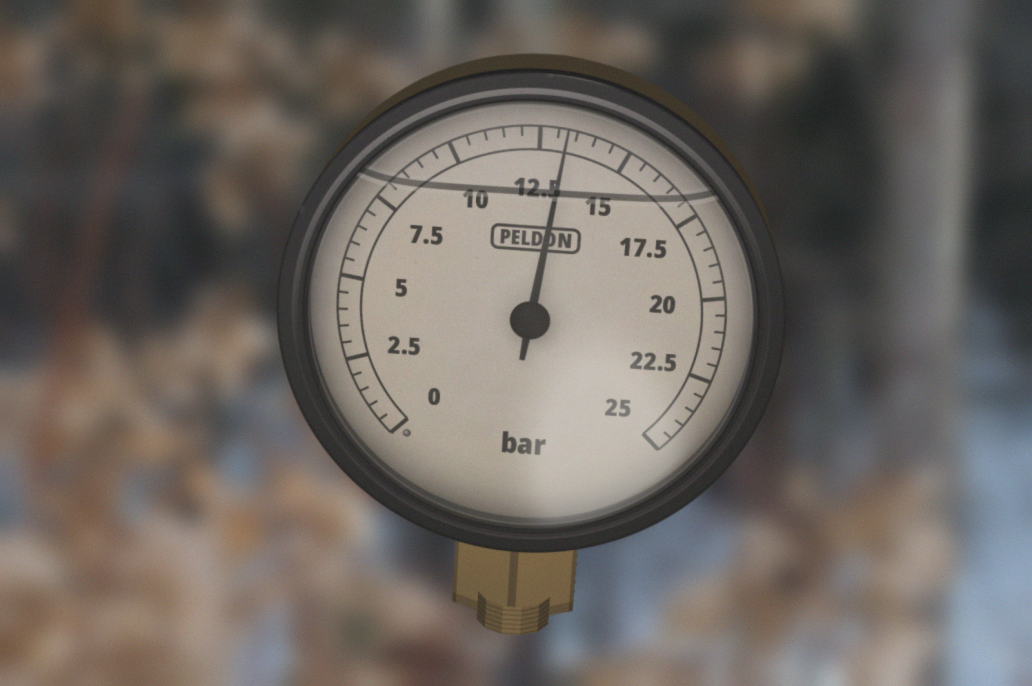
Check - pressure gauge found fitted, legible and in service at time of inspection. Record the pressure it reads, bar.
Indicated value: 13.25 bar
